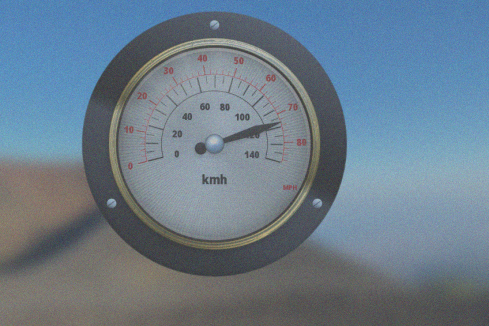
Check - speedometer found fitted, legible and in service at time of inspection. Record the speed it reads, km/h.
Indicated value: 117.5 km/h
